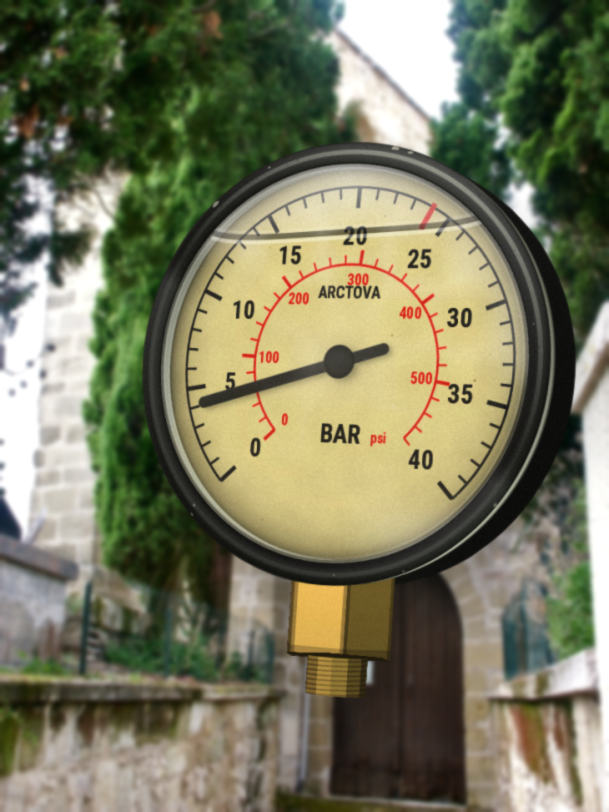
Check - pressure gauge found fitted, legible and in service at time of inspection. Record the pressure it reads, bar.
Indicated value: 4 bar
